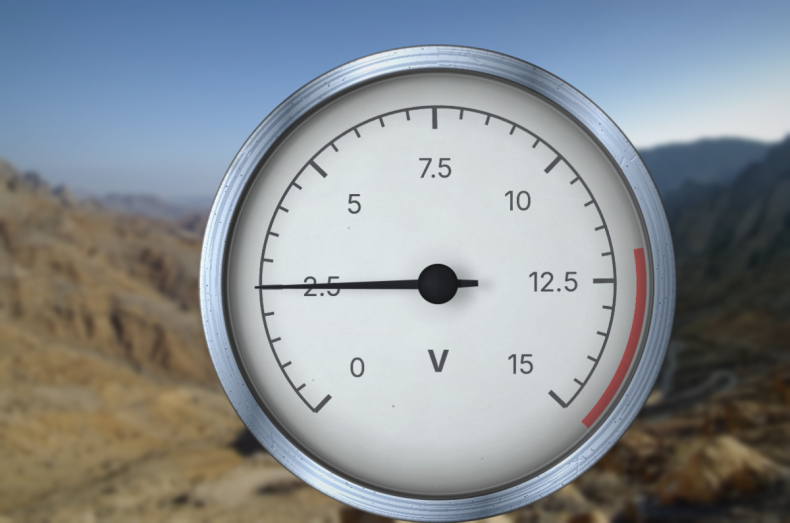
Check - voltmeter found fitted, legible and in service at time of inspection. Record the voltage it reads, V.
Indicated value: 2.5 V
